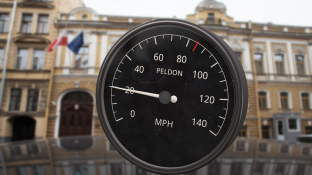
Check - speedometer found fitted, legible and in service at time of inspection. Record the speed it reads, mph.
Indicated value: 20 mph
